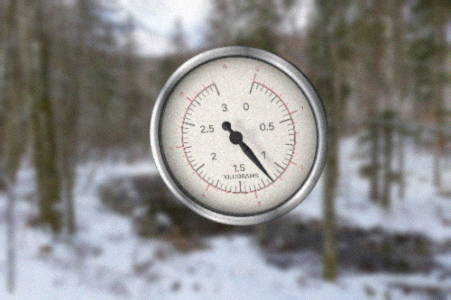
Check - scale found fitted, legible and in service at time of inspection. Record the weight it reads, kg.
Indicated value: 1.15 kg
